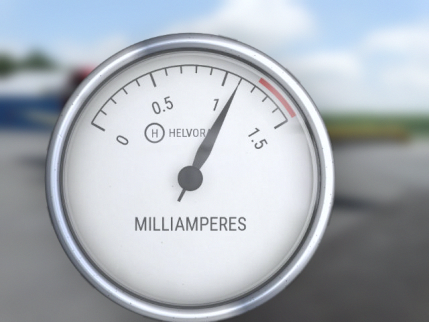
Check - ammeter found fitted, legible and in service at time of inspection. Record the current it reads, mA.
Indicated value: 1.1 mA
